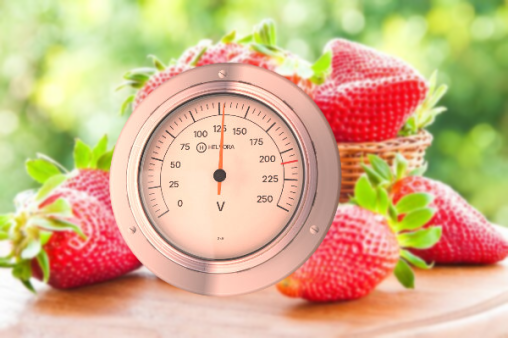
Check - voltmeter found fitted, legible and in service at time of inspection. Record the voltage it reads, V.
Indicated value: 130 V
